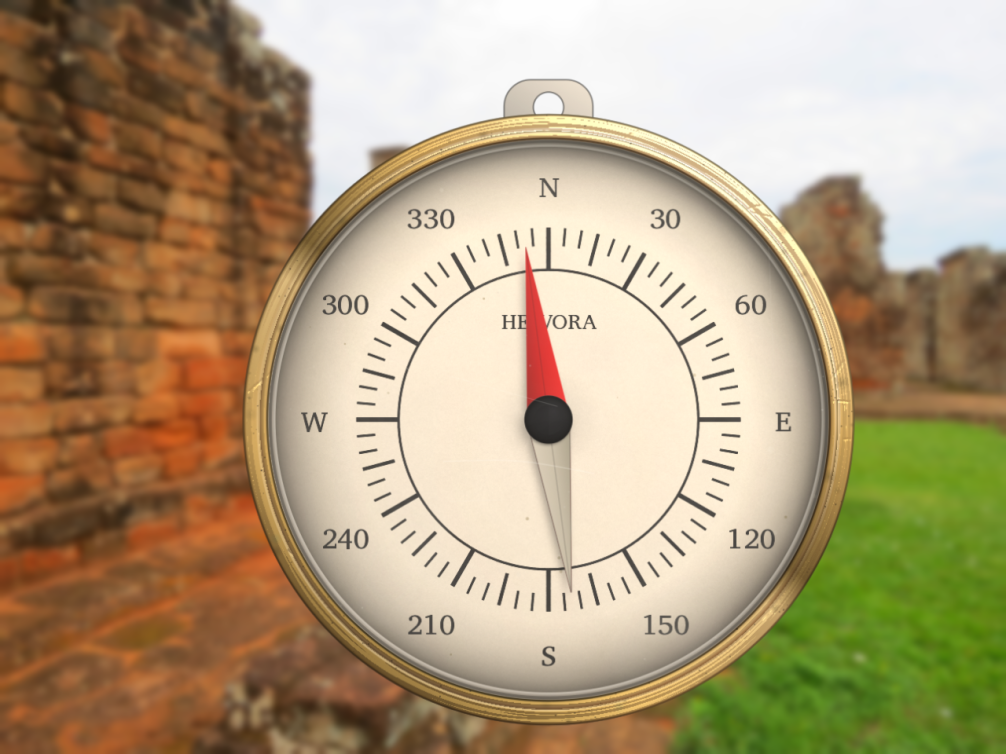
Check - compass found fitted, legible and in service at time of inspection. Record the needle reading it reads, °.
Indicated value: 352.5 °
